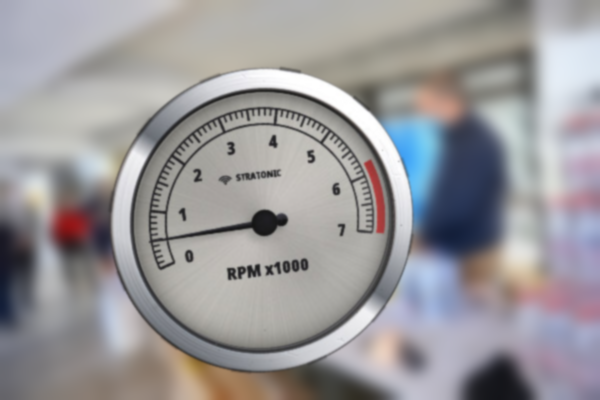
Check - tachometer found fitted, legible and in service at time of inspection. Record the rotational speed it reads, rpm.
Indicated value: 500 rpm
